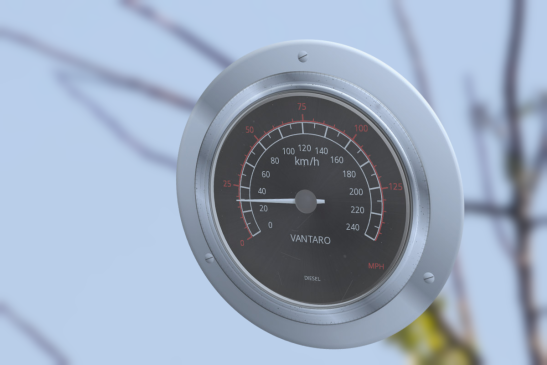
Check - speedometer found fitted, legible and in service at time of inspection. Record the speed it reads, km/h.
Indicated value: 30 km/h
